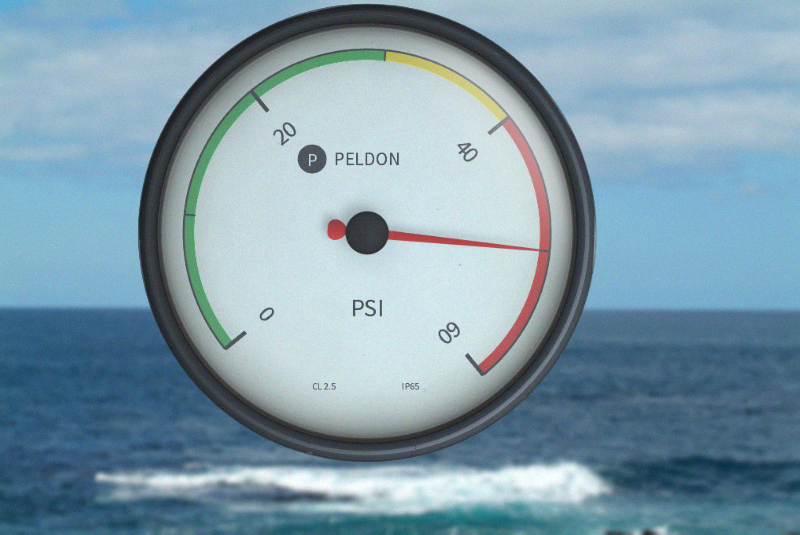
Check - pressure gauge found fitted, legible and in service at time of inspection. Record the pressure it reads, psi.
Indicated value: 50 psi
